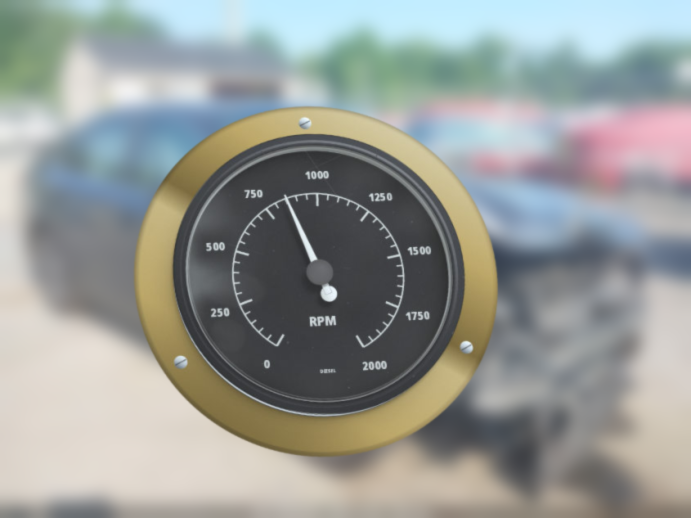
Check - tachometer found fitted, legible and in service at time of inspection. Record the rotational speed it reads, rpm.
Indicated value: 850 rpm
